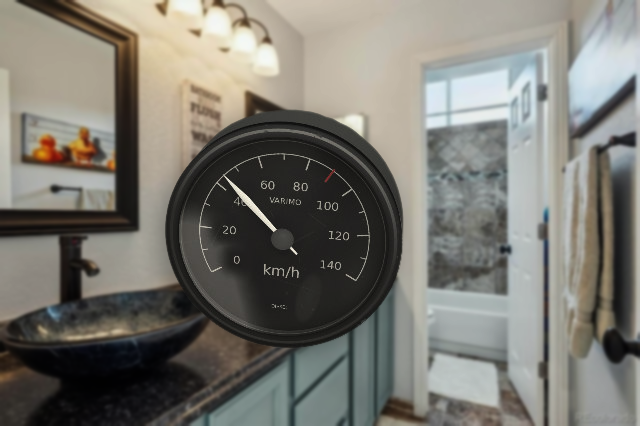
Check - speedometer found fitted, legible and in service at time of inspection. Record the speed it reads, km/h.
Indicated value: 45 km/h
